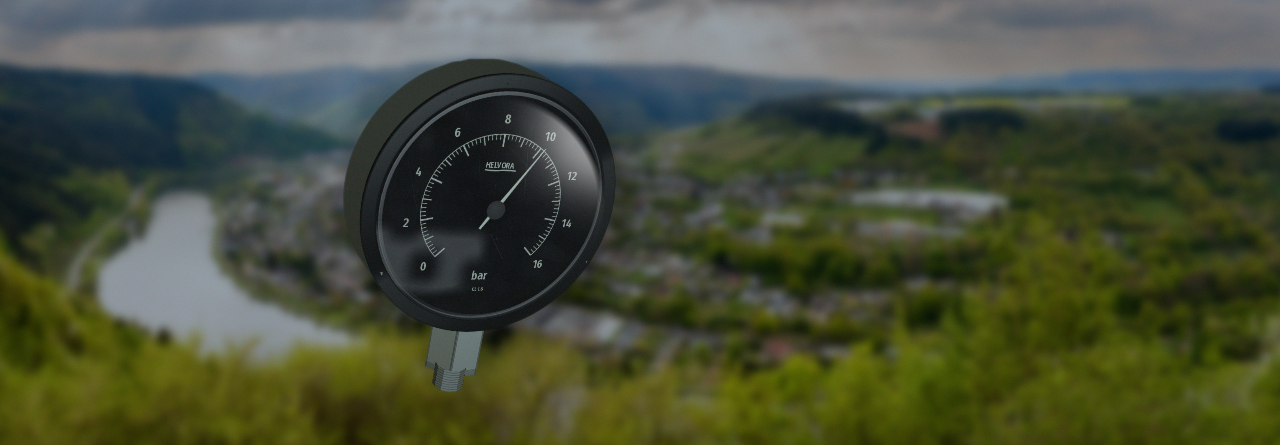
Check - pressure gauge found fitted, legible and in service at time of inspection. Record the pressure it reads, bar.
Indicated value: 10 bar
